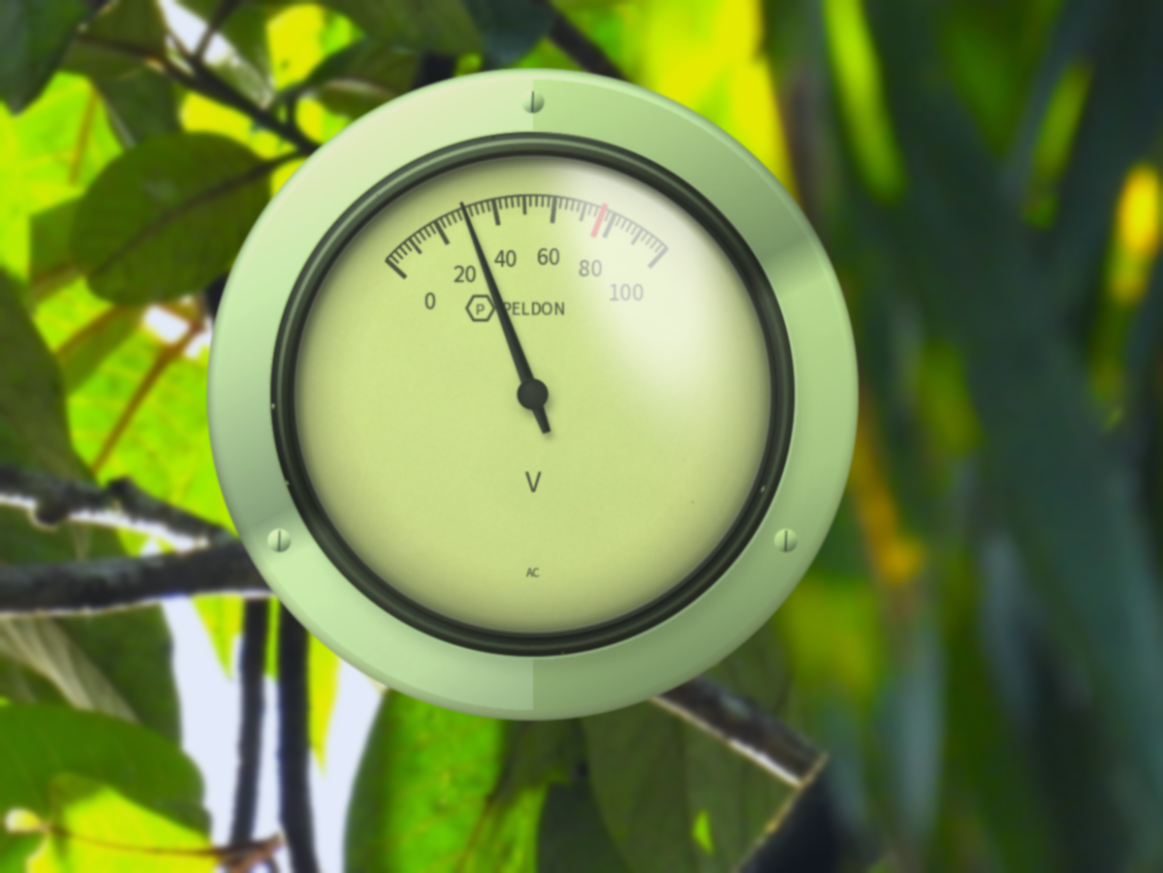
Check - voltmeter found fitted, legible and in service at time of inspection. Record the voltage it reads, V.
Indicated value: 30 V
